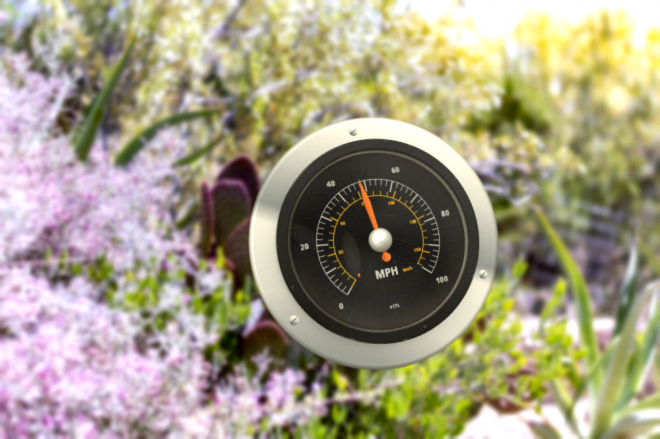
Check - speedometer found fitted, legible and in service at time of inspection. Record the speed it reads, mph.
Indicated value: 48 mph
